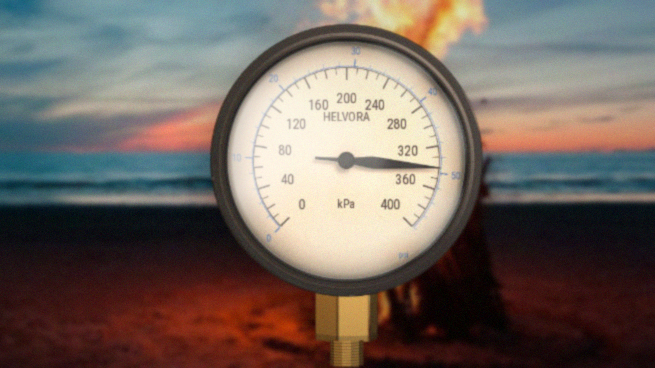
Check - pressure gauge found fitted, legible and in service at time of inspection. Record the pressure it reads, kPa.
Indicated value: 340 kPa
